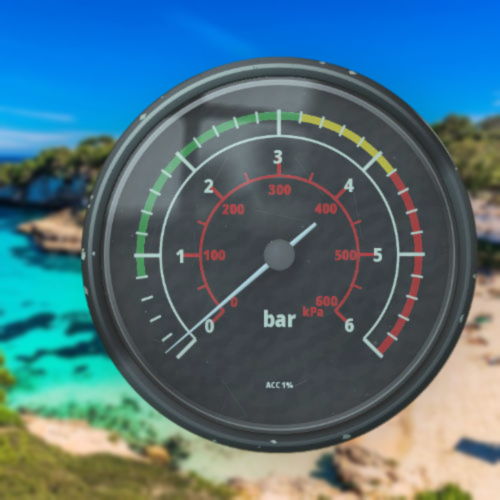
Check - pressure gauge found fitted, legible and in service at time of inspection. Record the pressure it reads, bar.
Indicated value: 0.1 bar
